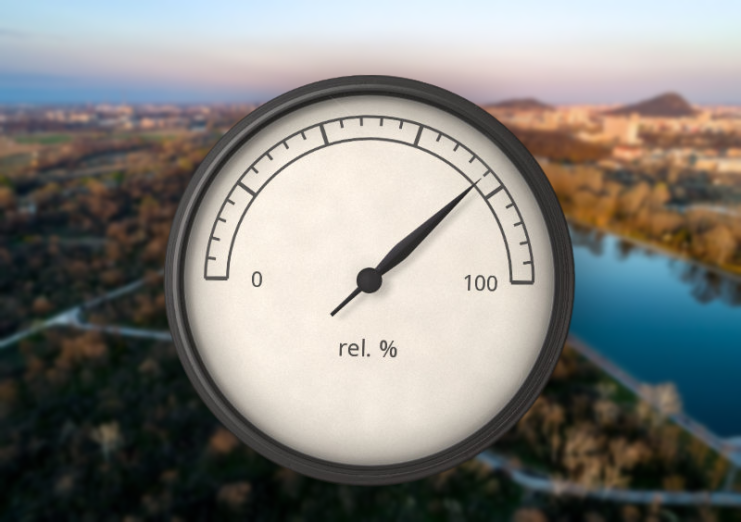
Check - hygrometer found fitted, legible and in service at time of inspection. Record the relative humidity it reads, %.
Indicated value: 76 %
